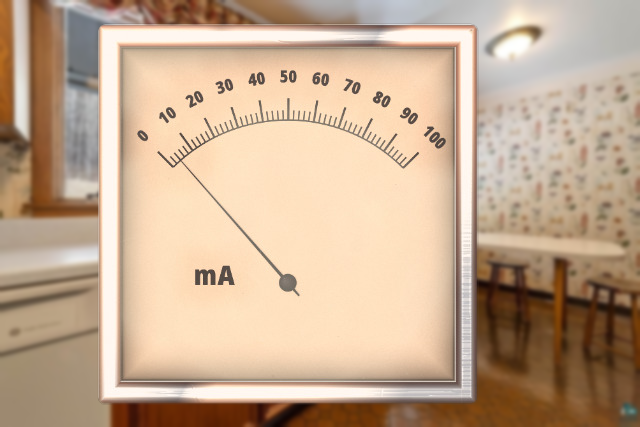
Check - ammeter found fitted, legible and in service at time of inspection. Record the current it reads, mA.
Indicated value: 4 mA
